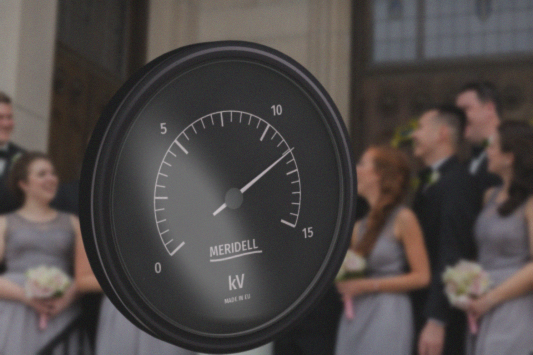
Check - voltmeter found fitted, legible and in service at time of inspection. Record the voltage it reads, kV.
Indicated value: 11.5 kV
